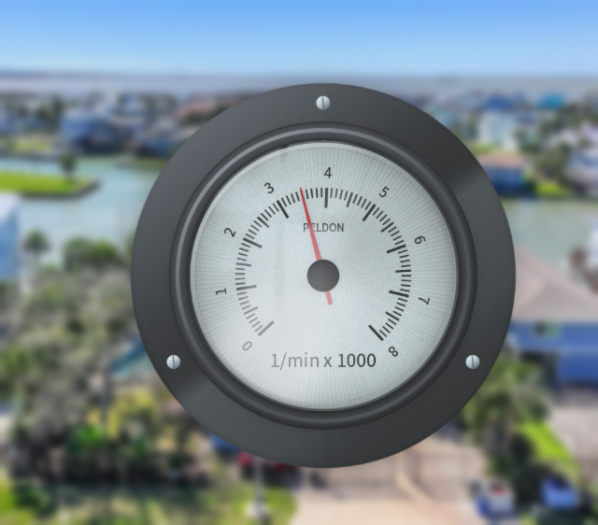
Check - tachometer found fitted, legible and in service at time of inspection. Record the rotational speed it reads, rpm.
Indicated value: 3500 rpm
